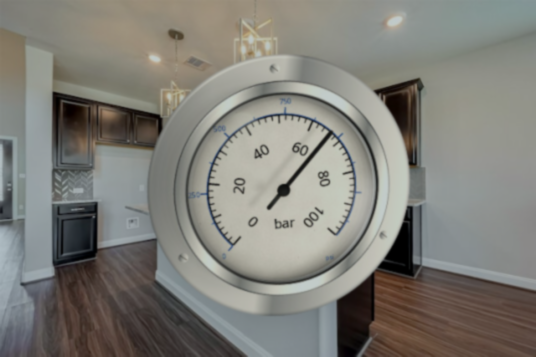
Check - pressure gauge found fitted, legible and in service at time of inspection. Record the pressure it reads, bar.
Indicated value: 66 bar
